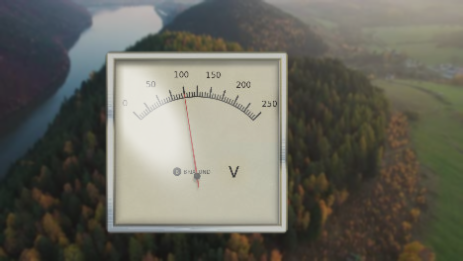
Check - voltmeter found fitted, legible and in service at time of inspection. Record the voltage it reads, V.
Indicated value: 100 V
